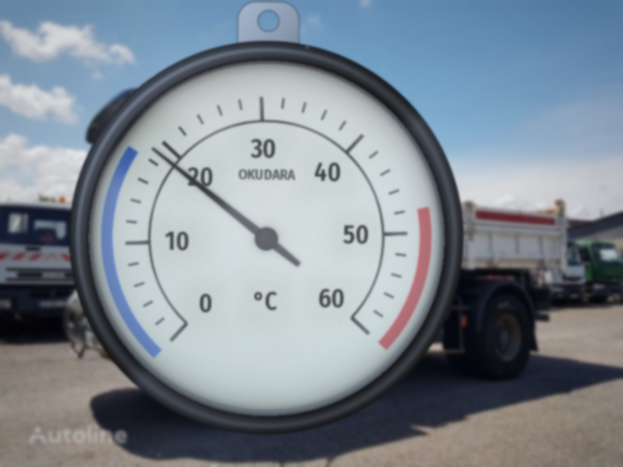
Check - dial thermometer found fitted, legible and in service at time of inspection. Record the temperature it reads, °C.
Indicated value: 19 °C
